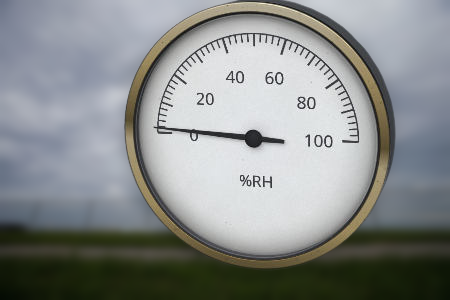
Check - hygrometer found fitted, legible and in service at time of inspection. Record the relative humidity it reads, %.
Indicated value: 2 %
